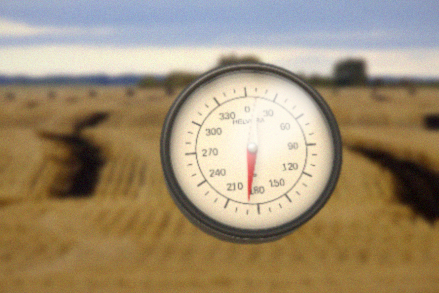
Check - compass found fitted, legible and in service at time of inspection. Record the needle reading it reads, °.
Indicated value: 190 °
